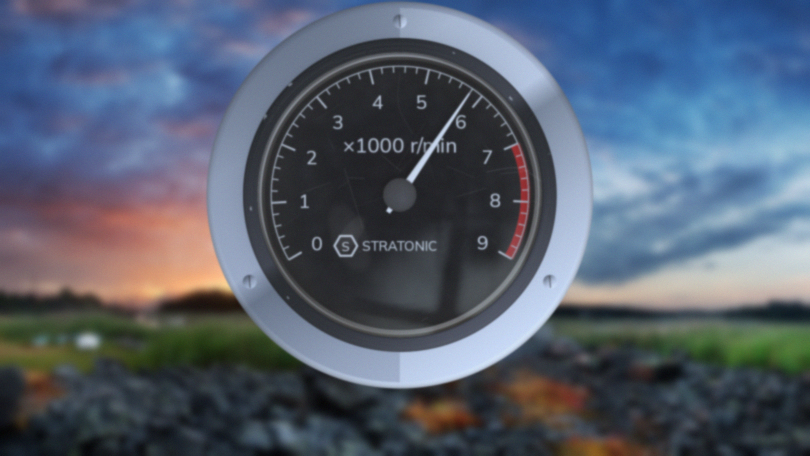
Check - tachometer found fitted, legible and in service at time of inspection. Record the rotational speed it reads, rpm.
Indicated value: 5800 rpm
